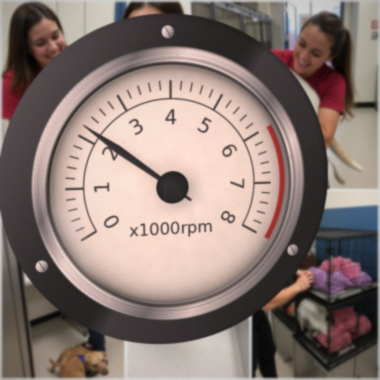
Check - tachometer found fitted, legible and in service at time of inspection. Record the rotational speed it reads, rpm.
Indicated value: 2200 rpm
